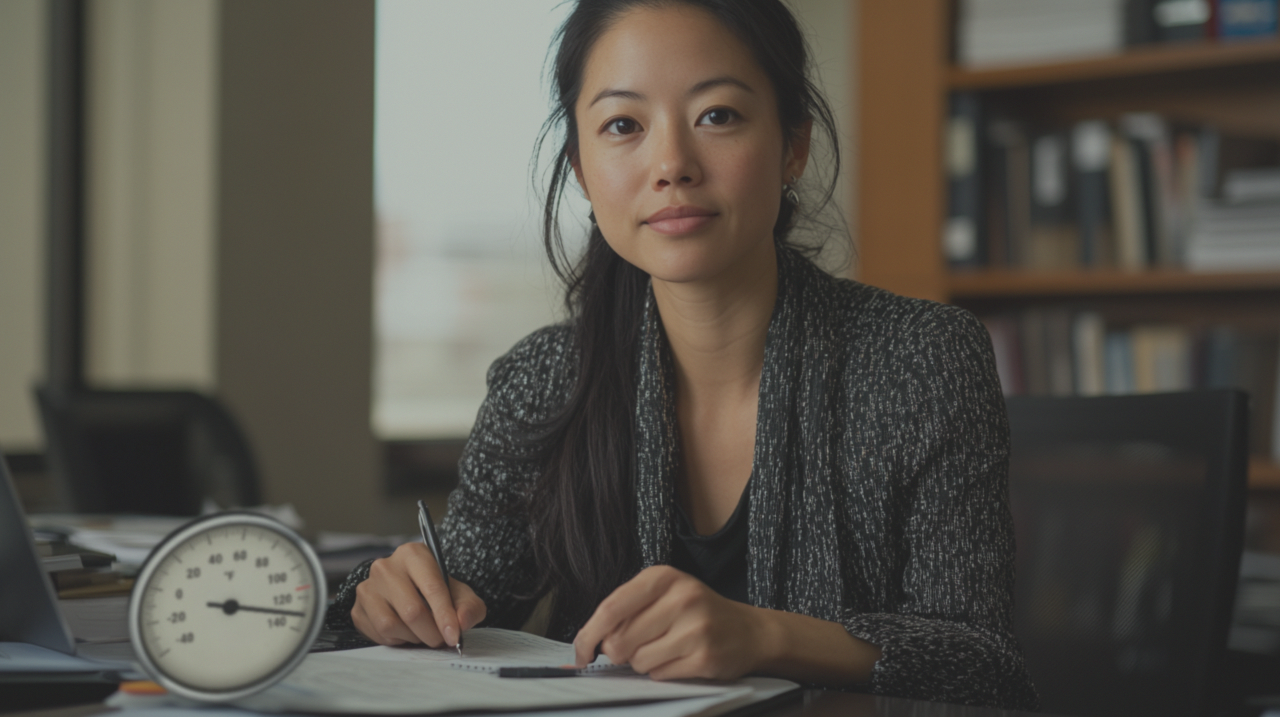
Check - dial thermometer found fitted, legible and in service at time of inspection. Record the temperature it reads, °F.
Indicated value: 130 °F
